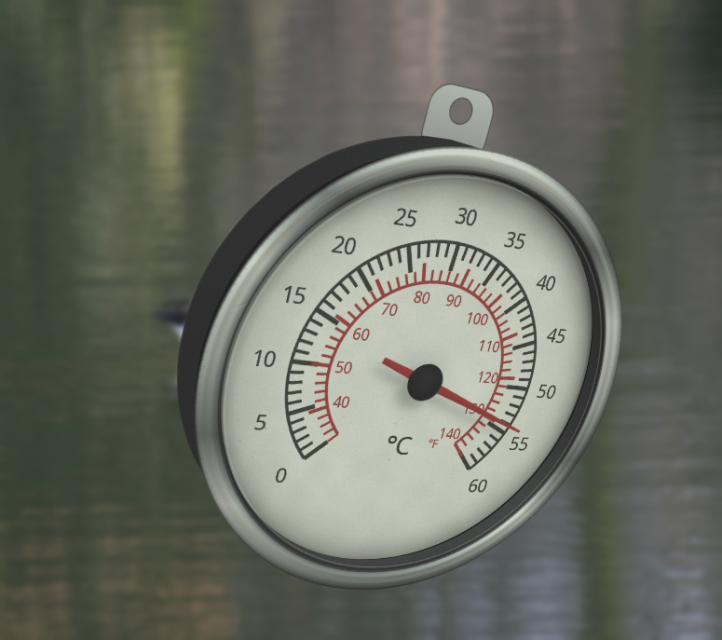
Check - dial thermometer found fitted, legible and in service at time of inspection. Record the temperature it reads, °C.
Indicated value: 54 °C
